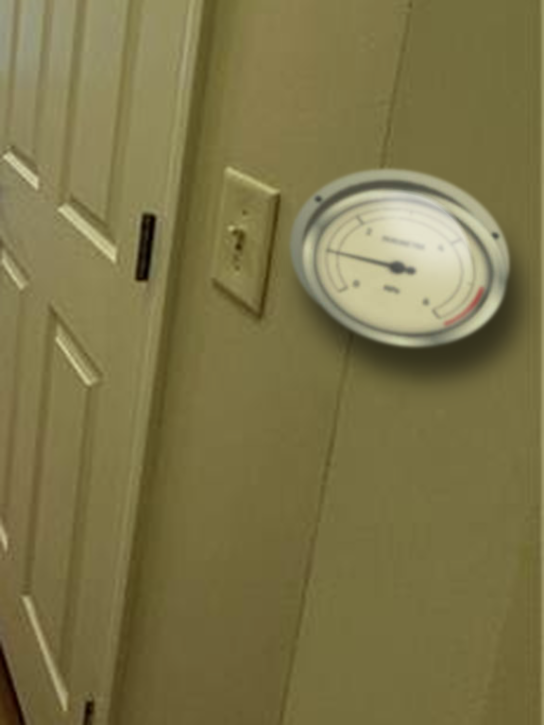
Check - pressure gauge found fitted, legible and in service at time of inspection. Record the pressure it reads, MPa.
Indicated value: 1 MPa
